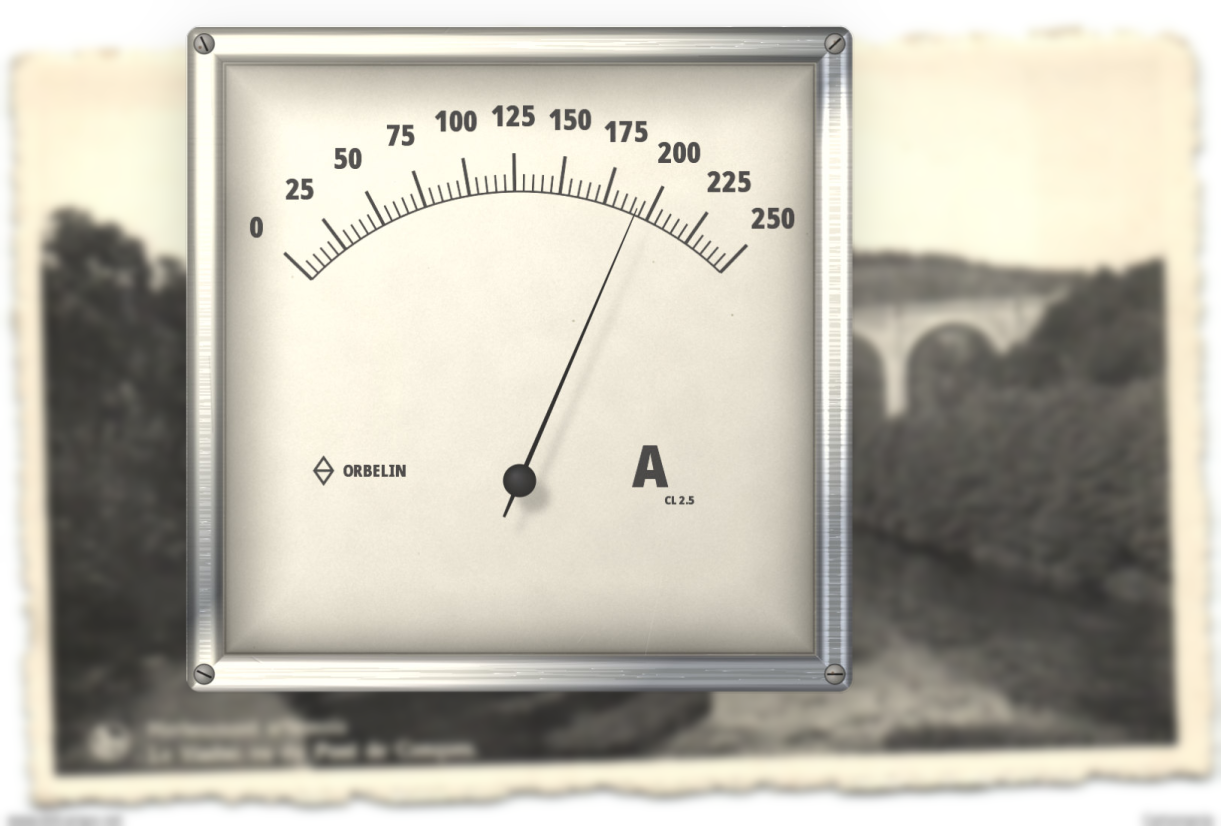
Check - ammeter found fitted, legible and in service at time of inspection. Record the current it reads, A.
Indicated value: 192.5 A
